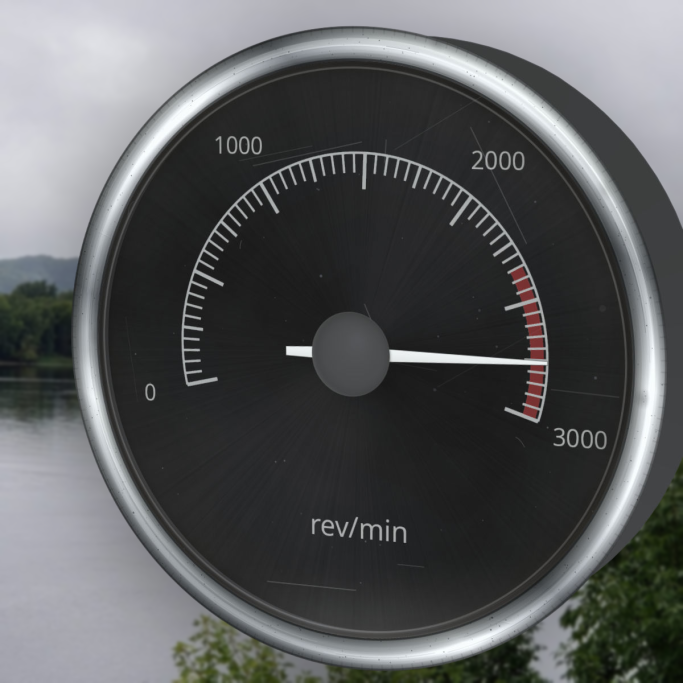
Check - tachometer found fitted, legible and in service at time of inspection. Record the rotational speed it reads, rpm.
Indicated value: 2750 rpm
